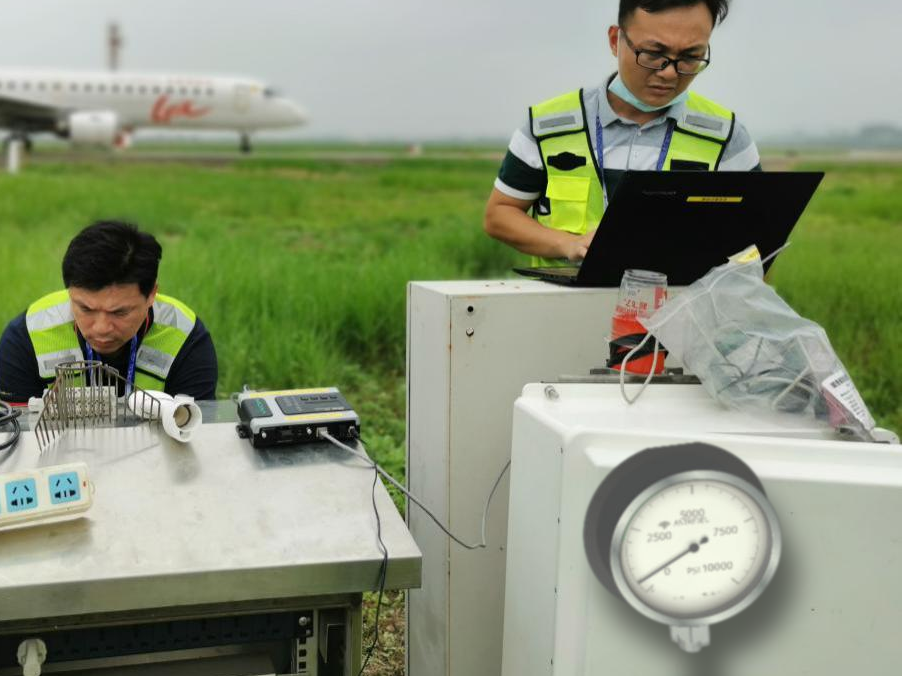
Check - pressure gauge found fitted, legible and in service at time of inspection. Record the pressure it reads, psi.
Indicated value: 500 psi
